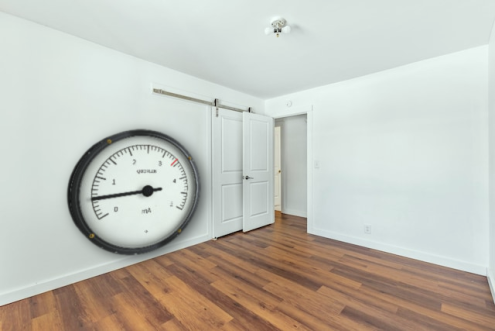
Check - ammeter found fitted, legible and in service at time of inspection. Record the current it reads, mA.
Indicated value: 0.5 mA
